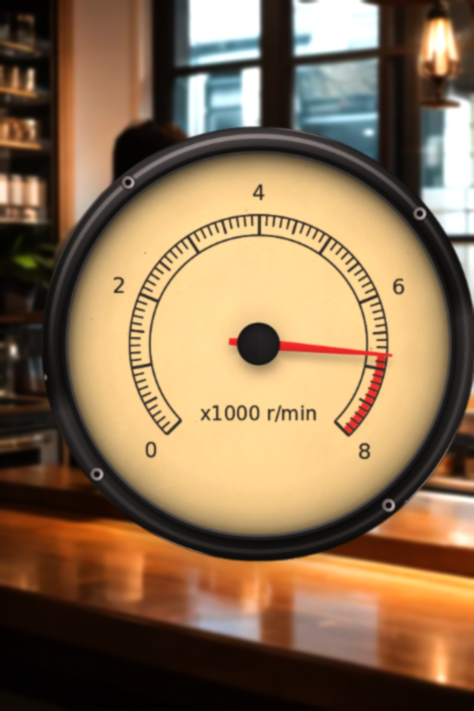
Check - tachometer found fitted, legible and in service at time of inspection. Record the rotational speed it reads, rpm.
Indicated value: 6800 rpm
